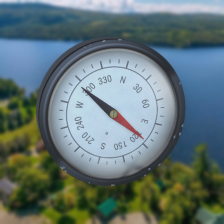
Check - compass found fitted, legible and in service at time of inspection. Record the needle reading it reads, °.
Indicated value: 115 °
